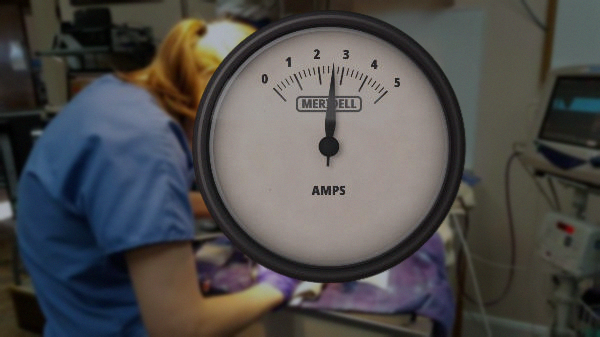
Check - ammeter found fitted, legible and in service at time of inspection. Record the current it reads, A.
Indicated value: 2.6 A
